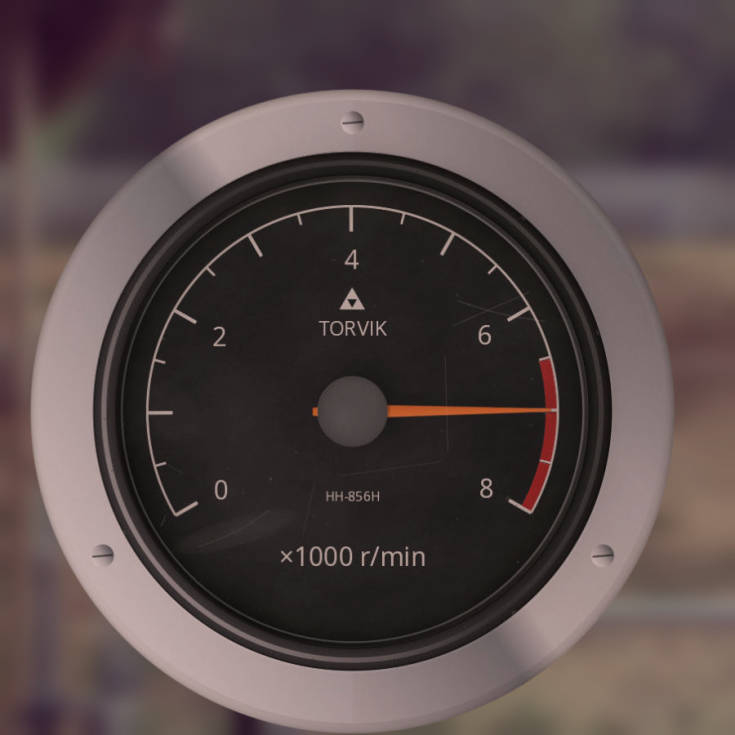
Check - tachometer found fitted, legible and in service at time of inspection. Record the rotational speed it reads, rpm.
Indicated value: 7000 rpm
